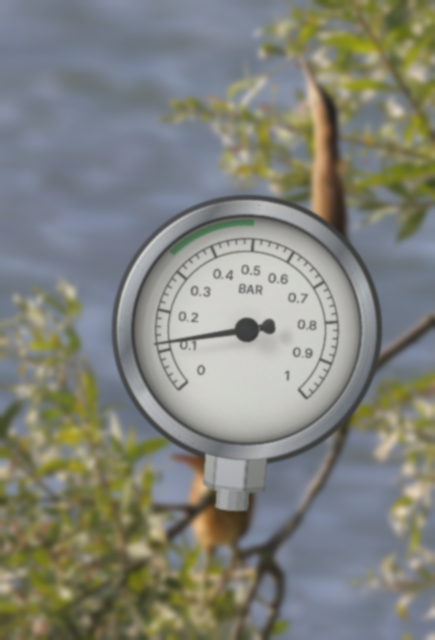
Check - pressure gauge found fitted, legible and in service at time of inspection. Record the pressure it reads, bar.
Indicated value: 0.12 bar
